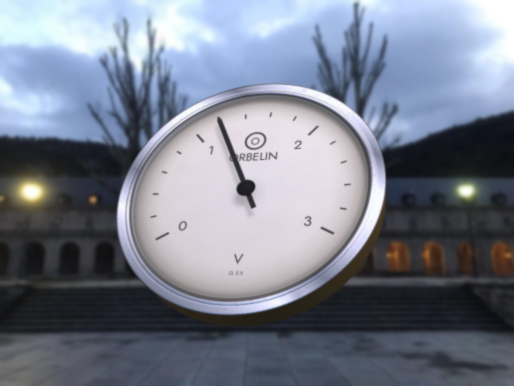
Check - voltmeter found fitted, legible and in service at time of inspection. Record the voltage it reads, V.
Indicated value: 1.2 V
